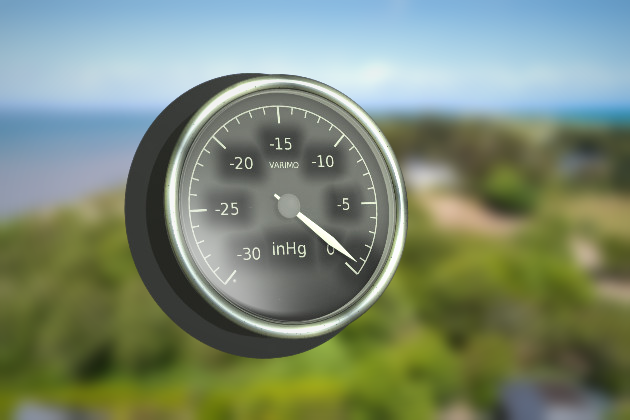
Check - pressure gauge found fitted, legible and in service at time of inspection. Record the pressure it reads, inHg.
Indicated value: -0.5 inHg
